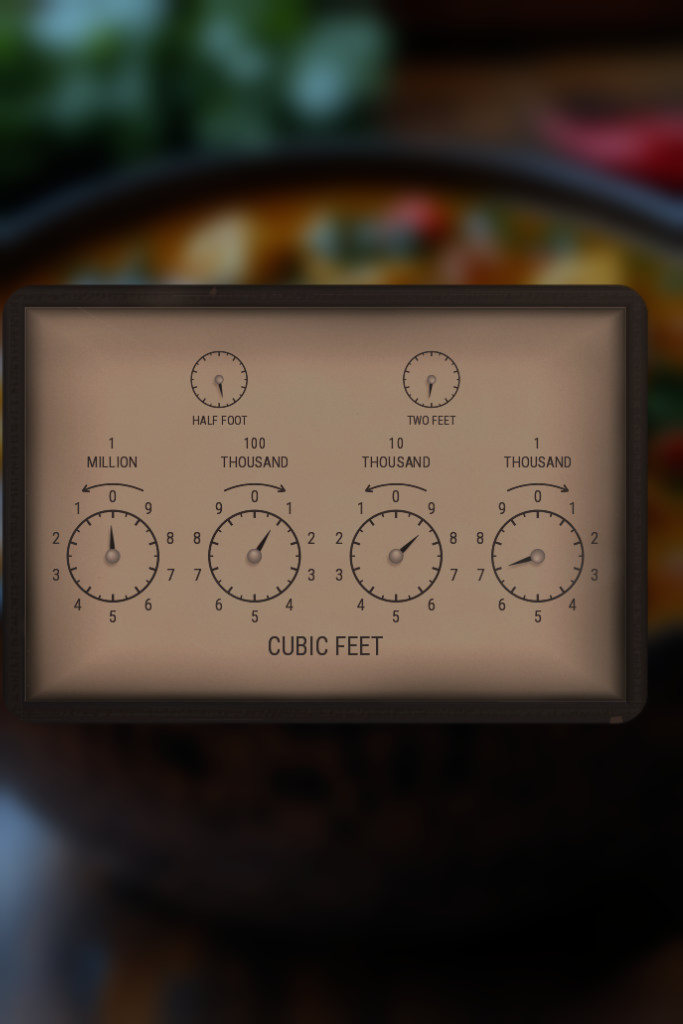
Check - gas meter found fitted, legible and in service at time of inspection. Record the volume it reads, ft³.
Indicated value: 8700 ft³
